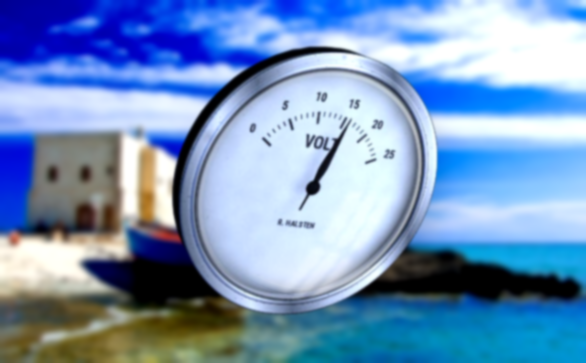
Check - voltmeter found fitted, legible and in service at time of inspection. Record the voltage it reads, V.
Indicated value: 15 V
